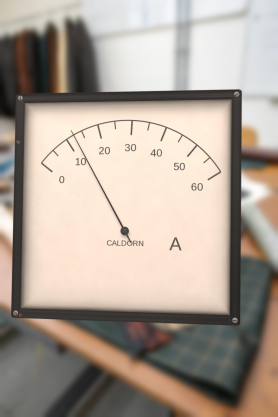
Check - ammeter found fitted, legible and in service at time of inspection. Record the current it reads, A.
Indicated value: 12.5 A
